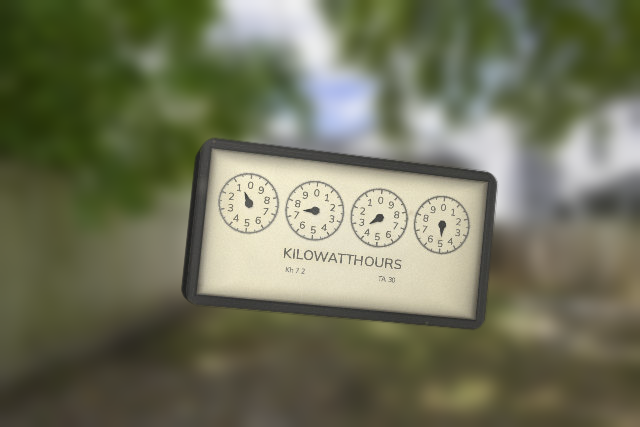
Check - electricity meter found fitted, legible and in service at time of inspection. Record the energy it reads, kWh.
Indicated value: 735 kWh
